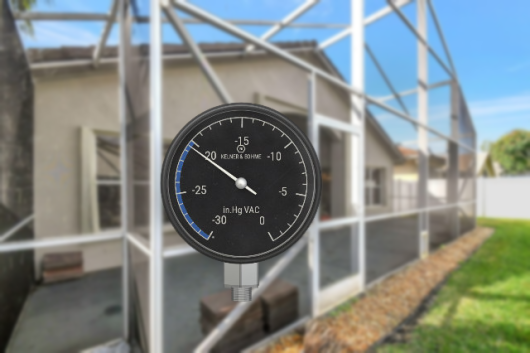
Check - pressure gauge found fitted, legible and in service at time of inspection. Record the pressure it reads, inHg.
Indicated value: -20.5 inHg
